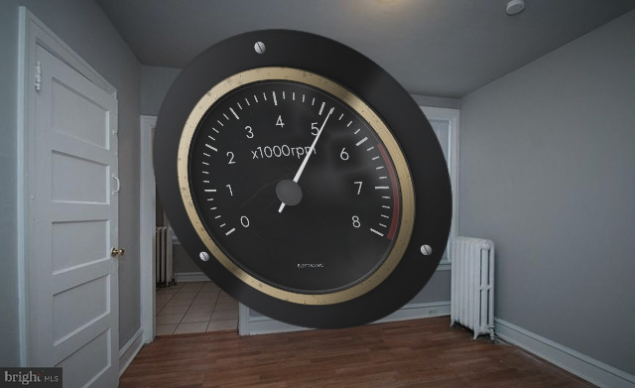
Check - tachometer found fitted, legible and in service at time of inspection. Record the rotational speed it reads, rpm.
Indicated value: 5200 rpm
